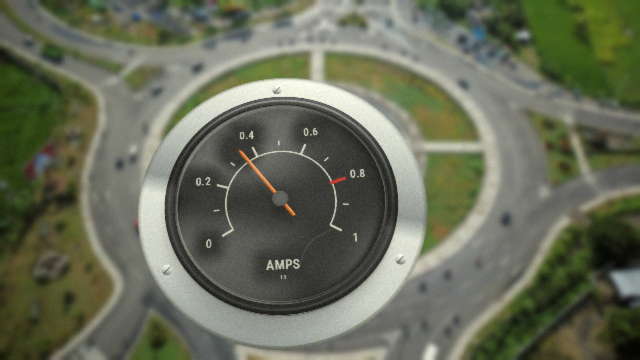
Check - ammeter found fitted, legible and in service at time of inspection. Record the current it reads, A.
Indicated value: 0.35 A
